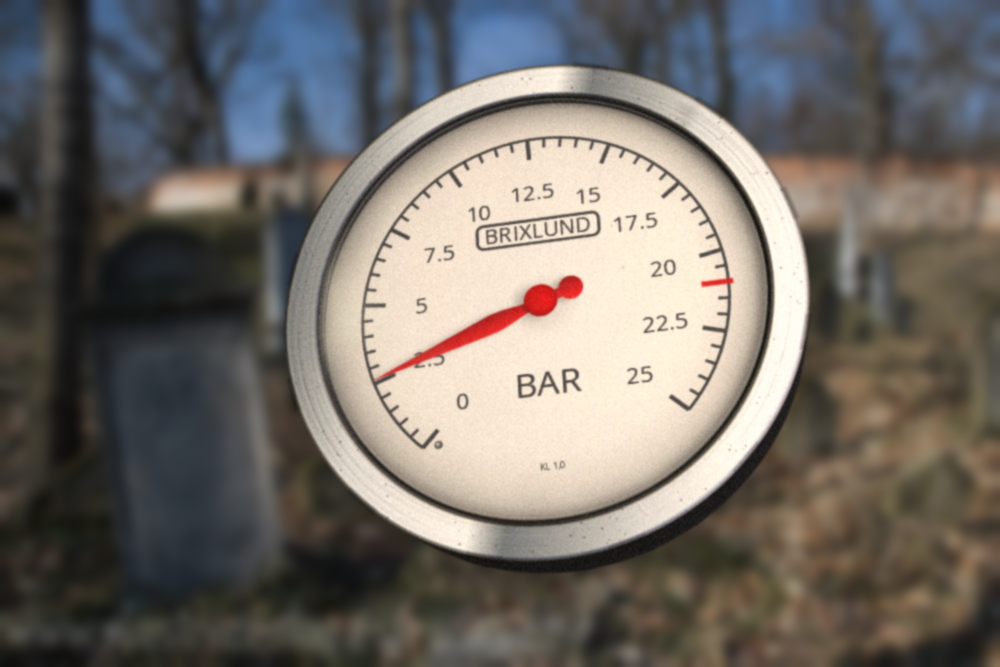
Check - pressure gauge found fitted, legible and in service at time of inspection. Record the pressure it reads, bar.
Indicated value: 2.5 bar
